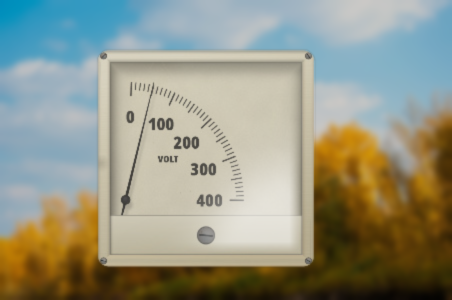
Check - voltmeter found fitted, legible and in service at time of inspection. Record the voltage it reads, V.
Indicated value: 50 V
